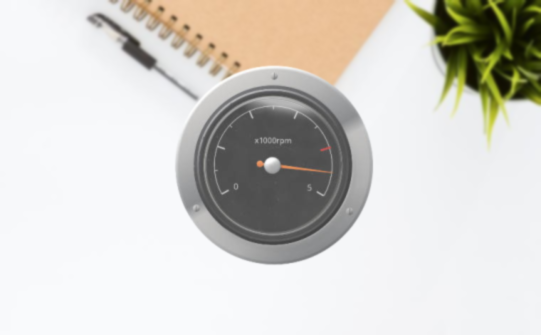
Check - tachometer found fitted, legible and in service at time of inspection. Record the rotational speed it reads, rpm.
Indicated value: 4500 rpm
